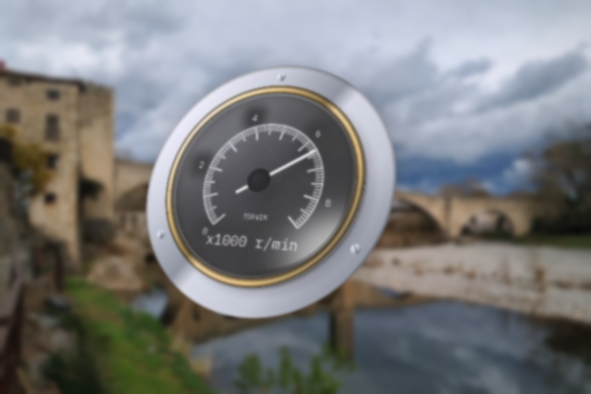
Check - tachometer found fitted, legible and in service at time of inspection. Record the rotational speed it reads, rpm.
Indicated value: 6500 rpm
